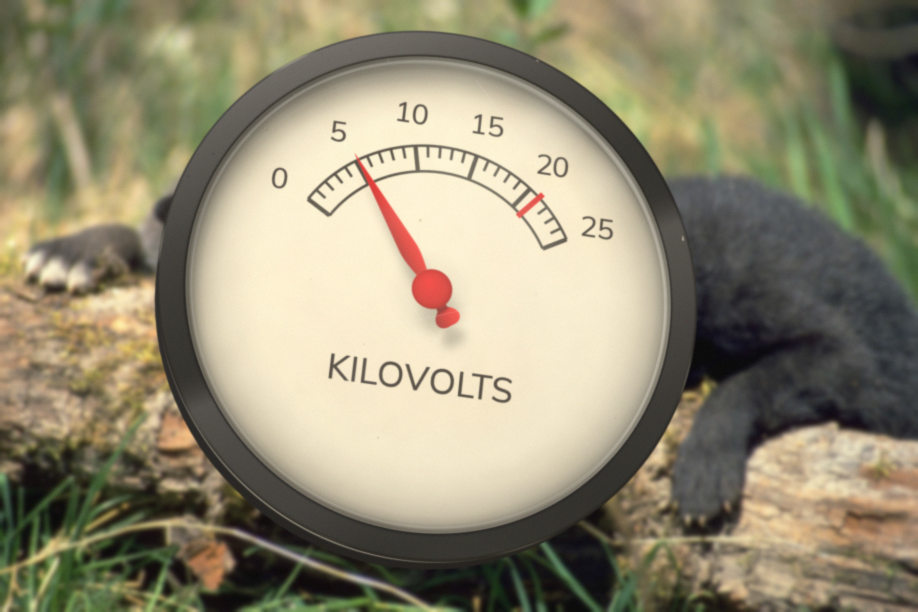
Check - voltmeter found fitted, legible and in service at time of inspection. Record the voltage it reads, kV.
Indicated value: 5 kV
